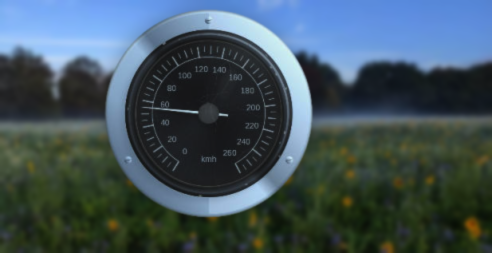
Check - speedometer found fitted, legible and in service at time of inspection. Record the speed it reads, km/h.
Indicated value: 55 km/h
